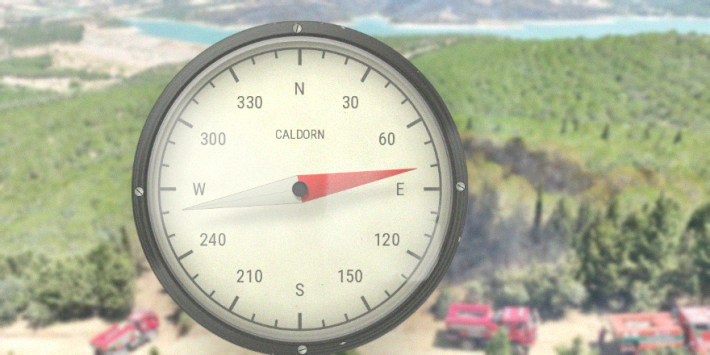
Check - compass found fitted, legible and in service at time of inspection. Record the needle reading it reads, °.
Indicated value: 80 °
